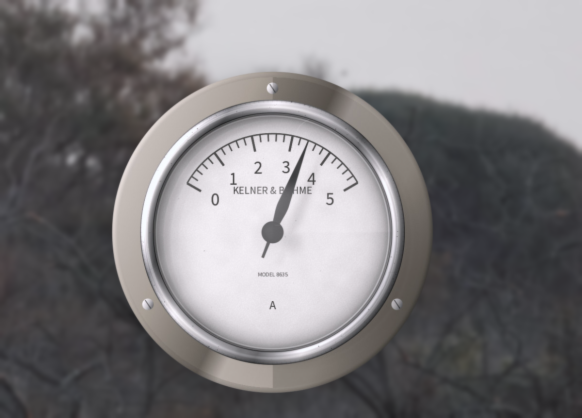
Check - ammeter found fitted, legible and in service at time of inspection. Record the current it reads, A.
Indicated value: 3.4 A
